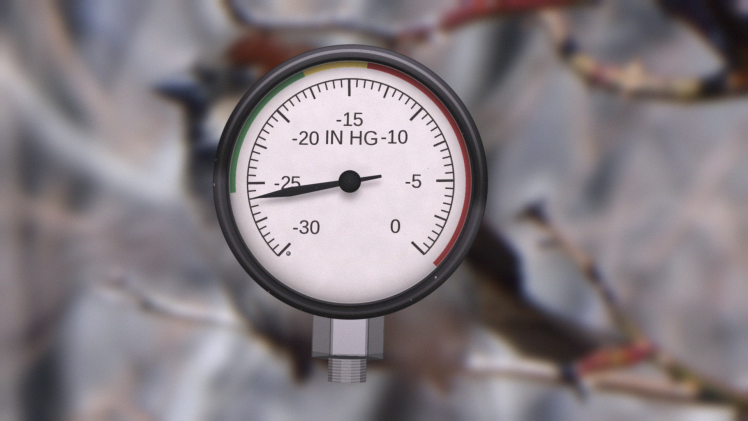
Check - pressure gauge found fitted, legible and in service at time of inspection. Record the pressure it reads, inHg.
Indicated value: -26 inHg
